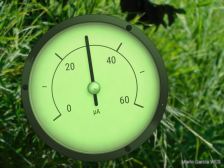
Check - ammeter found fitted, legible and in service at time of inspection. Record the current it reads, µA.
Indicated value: 30 µA
